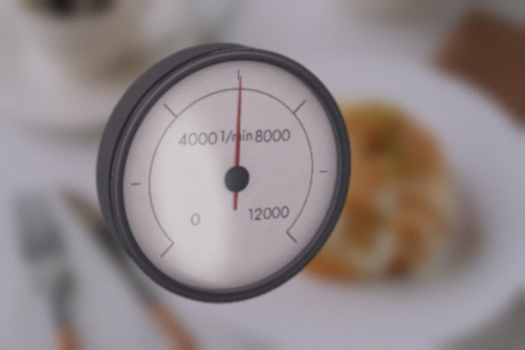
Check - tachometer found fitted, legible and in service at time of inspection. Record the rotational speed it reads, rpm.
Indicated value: 6000 rpm
